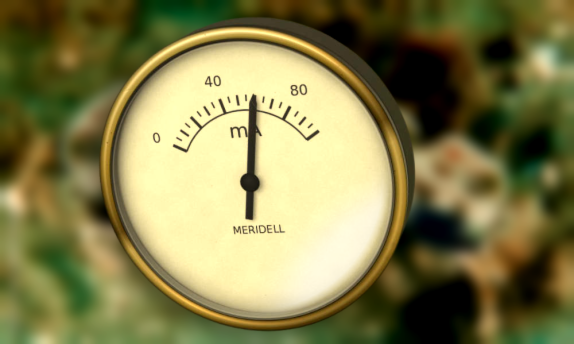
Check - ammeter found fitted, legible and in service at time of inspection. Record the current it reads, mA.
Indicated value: 60 mA
